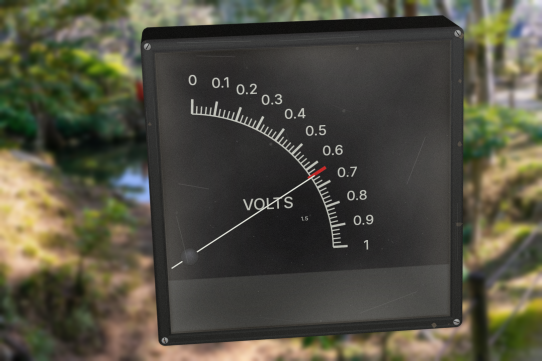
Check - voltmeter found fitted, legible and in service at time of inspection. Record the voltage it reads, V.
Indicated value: 0.64 V
